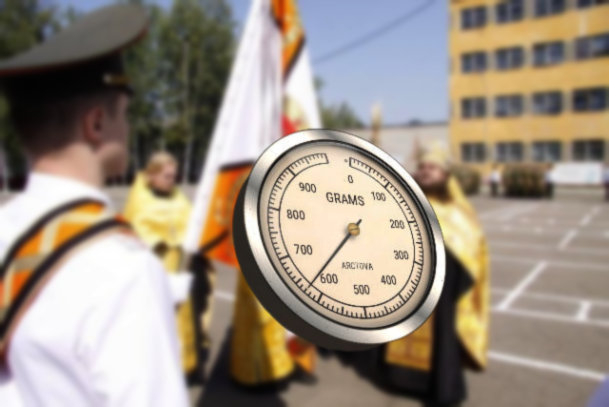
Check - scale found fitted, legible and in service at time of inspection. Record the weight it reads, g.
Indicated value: 630 g
